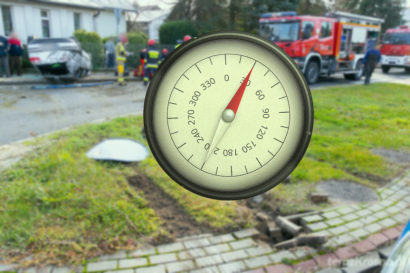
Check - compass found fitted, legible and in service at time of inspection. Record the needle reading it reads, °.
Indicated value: 30 °
